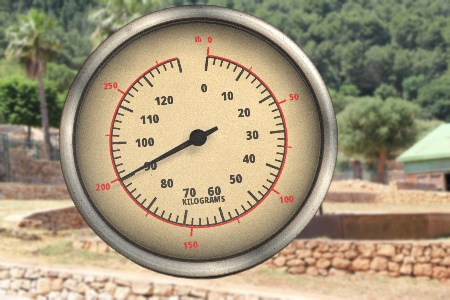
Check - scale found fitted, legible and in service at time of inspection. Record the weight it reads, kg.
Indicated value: 90 kg
